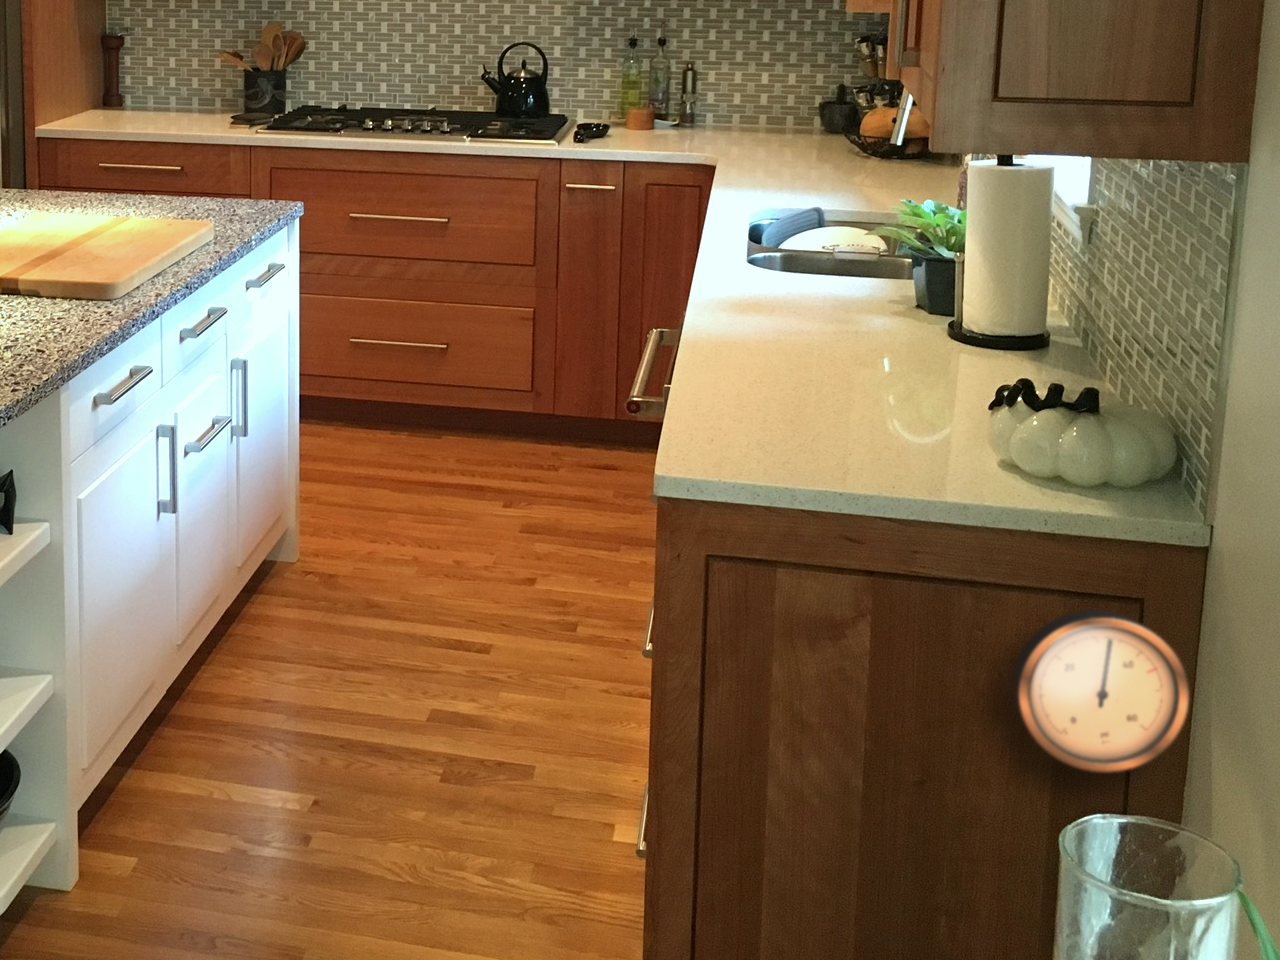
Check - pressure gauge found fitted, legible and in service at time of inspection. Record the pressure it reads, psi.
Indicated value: 32.5 psi
